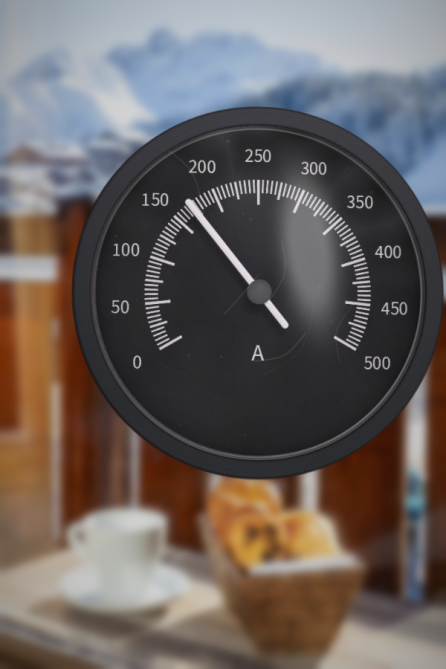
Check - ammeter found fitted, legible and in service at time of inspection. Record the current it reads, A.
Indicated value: 170 A
